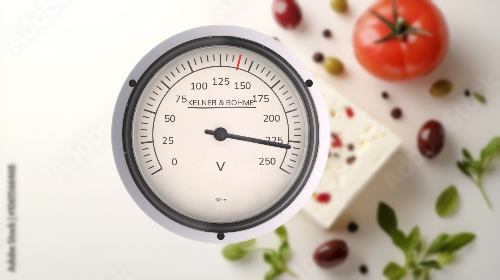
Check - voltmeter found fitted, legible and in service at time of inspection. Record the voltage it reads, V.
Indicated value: 230 V
